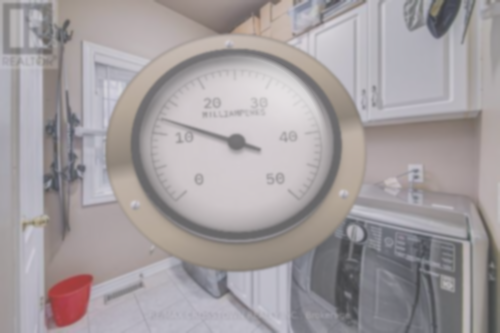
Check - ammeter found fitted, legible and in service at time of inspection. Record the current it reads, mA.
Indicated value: 12 mA
